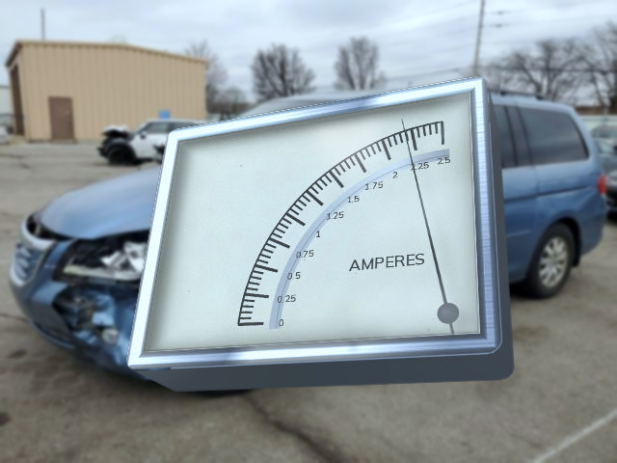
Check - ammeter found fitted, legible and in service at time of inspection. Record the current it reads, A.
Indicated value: 2.2 A
